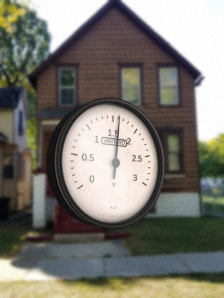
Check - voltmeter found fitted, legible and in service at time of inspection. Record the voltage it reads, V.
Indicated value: 1.6 V
